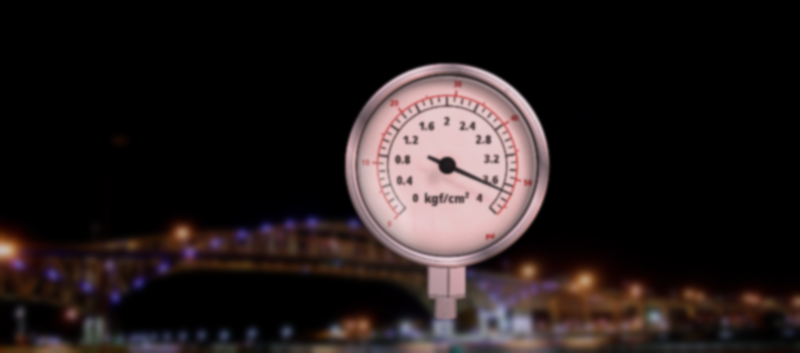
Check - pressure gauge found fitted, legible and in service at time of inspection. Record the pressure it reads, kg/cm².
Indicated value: 3.7 kg/cm²
